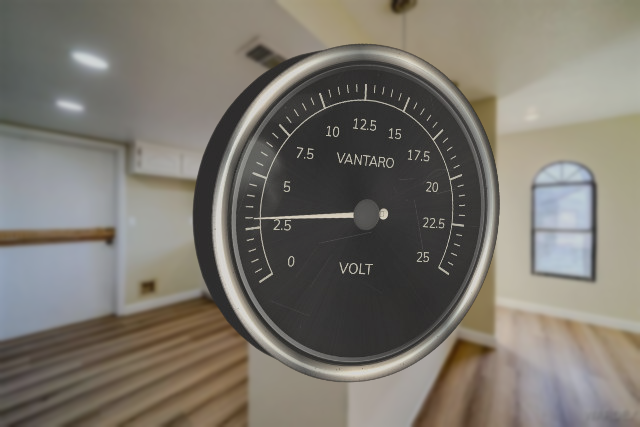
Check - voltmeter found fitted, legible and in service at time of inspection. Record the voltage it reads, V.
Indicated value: 3 V
